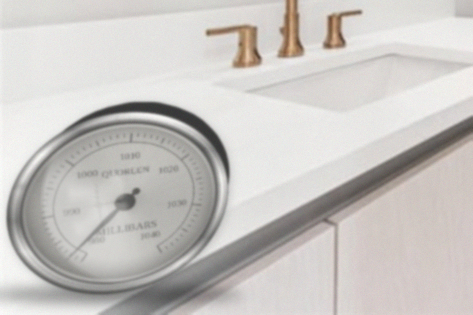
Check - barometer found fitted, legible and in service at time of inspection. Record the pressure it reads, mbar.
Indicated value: 982 mbar
